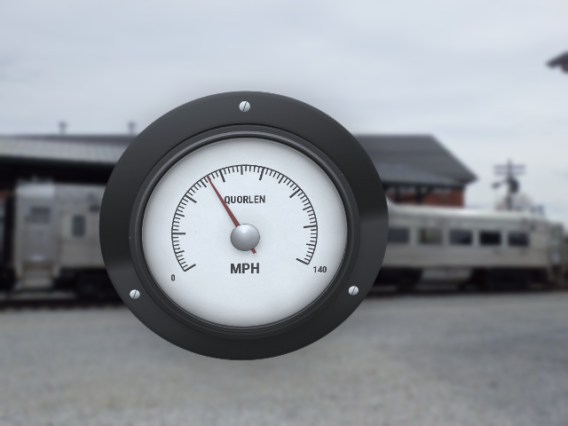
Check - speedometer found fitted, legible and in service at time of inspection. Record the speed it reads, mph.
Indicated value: 54 mph
